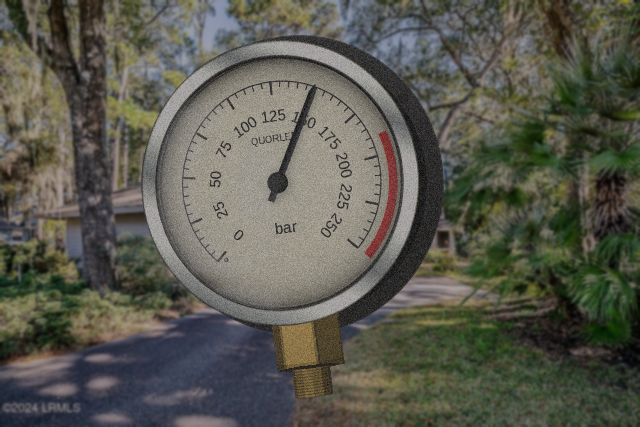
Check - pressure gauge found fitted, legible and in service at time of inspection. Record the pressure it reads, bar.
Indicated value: 150 bar
